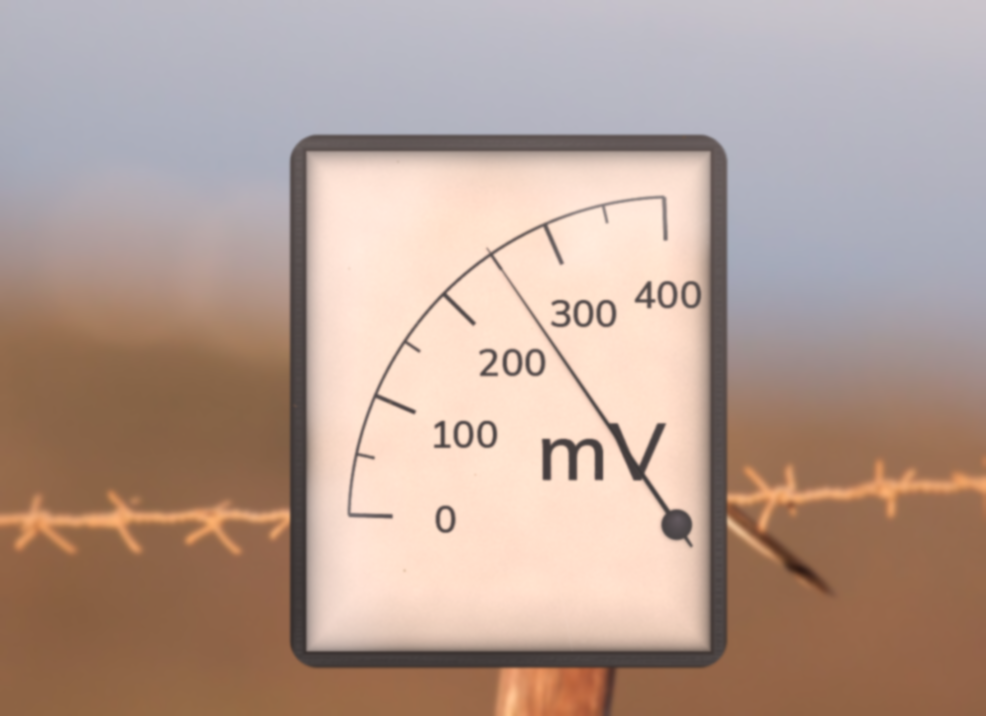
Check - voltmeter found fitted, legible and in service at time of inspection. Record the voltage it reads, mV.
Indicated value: 250 mV
